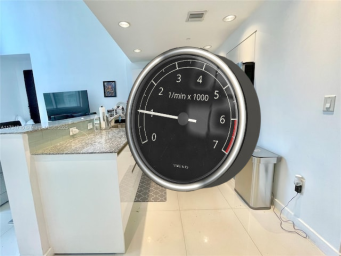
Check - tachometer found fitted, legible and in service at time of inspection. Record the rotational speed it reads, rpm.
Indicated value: 1000 rpm
